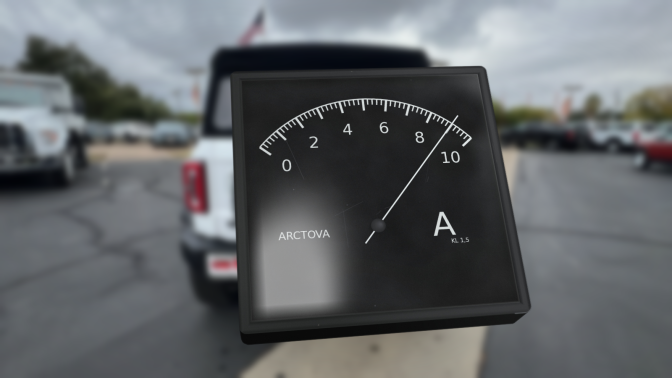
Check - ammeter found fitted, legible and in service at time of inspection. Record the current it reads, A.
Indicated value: 9 A
